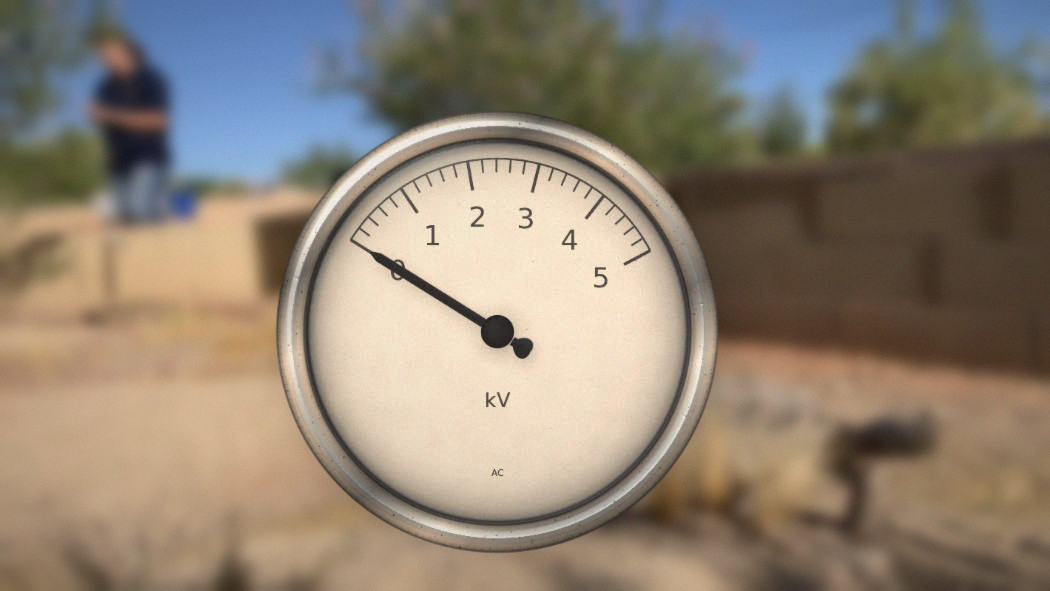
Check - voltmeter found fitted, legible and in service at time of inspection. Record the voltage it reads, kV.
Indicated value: 0 kV
